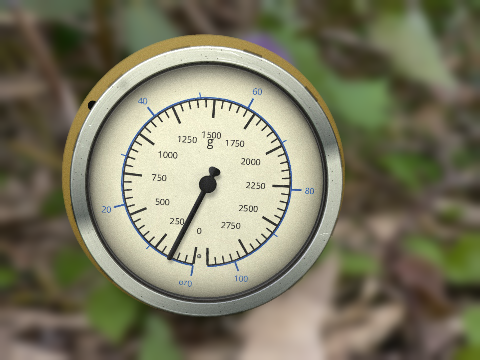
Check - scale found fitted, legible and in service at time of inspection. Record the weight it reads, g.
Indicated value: 150 g
